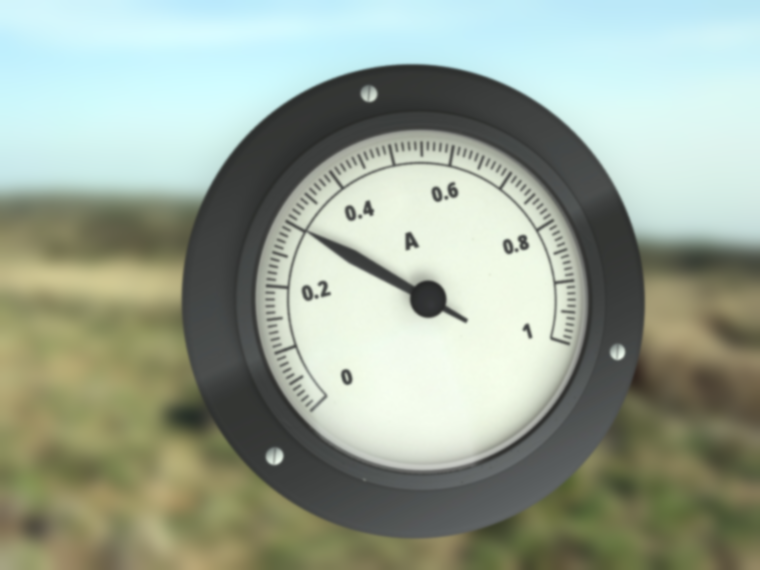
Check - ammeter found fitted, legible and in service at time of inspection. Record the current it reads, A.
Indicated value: 0.3 A
